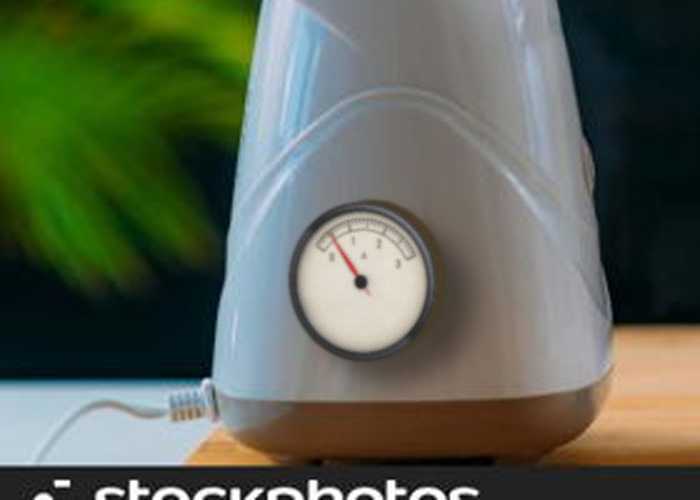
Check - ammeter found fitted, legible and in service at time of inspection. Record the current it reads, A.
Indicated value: 0.5 A
